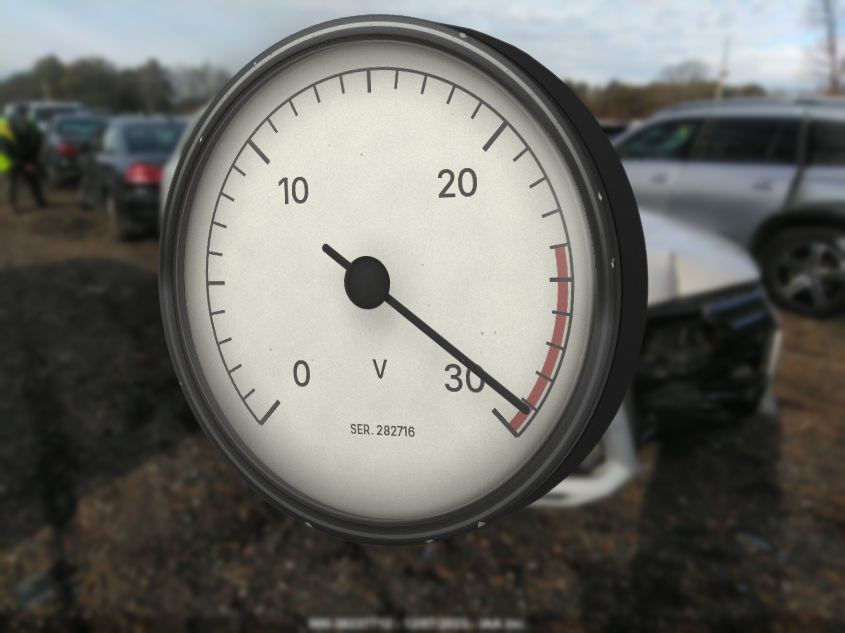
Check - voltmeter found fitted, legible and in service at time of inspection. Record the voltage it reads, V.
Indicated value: 29 V
